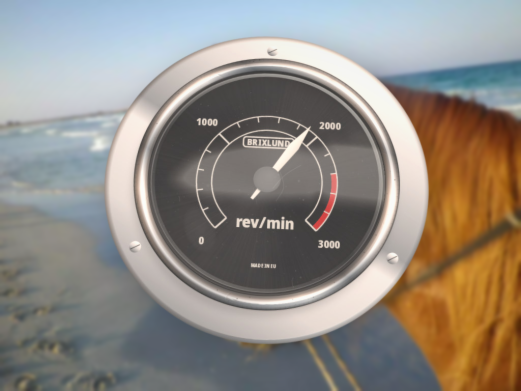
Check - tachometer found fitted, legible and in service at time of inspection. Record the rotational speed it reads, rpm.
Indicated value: 1900 rpm
